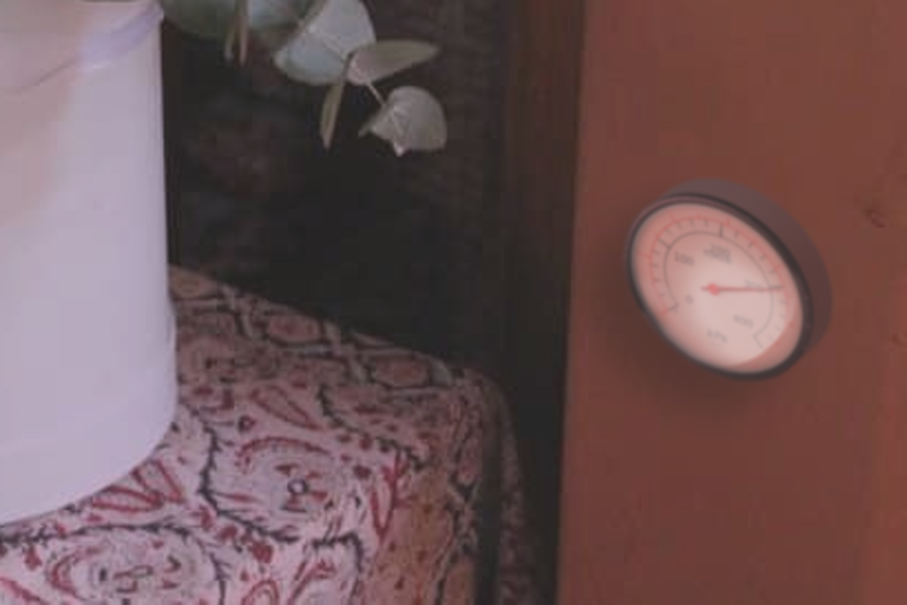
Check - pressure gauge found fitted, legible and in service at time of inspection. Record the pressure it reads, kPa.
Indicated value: 300 kPa
